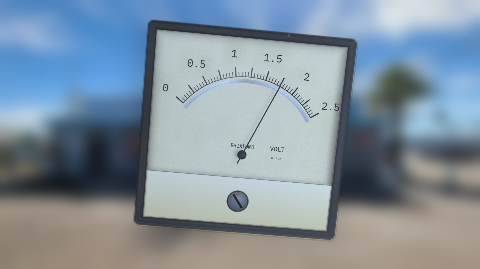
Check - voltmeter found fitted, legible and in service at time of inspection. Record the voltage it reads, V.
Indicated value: 1.75 V
